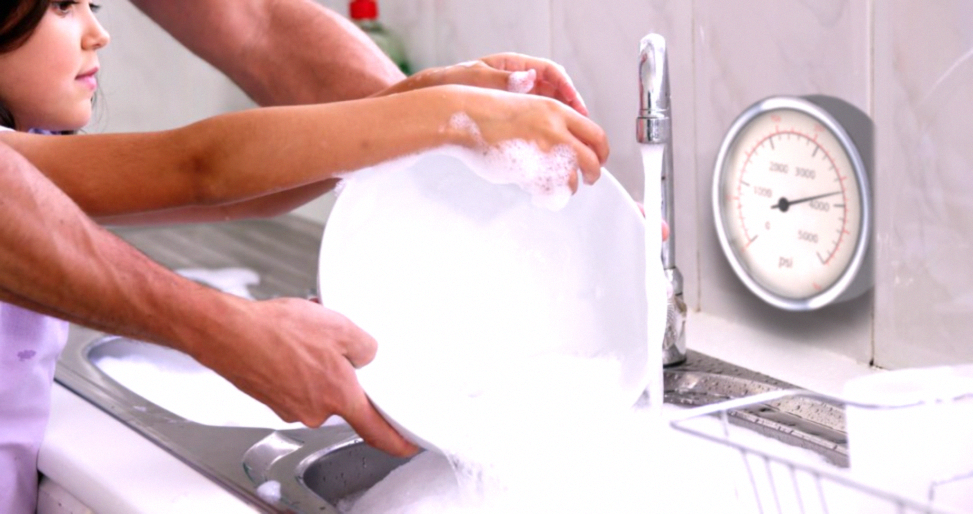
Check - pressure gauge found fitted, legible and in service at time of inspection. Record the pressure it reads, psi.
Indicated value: 3800 psi
